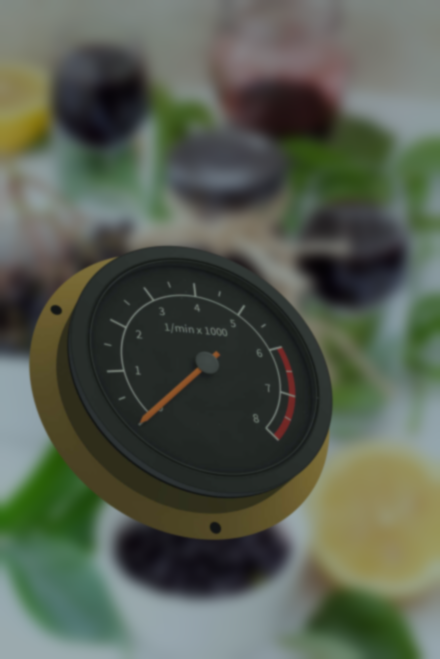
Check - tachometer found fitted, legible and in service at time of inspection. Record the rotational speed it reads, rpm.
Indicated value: 0 rpm
